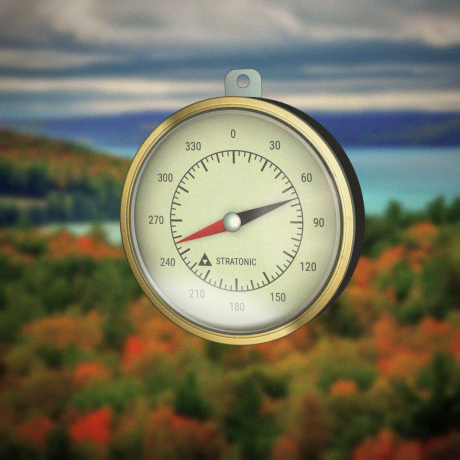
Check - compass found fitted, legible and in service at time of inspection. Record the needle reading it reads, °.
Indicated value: 250 °
